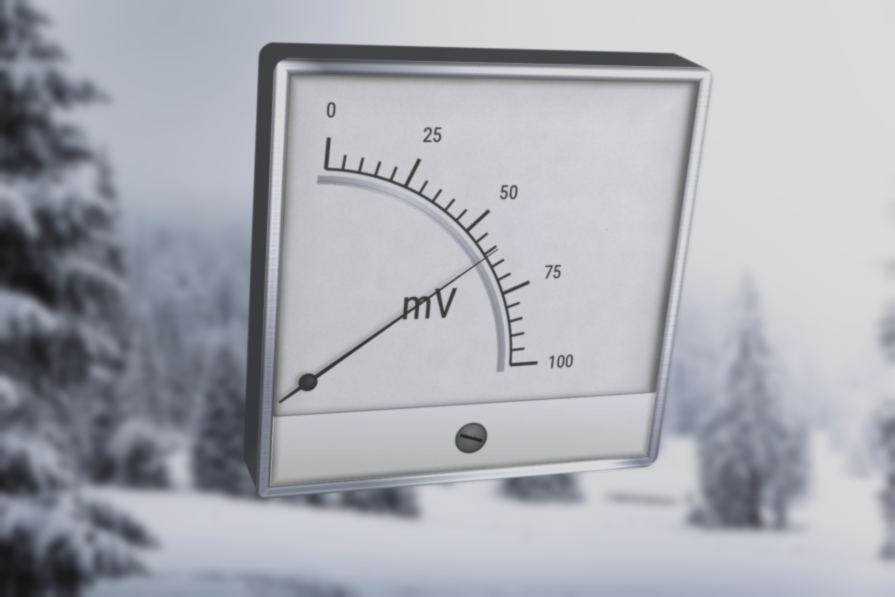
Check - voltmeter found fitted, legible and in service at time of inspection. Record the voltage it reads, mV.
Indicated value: 60 mV
